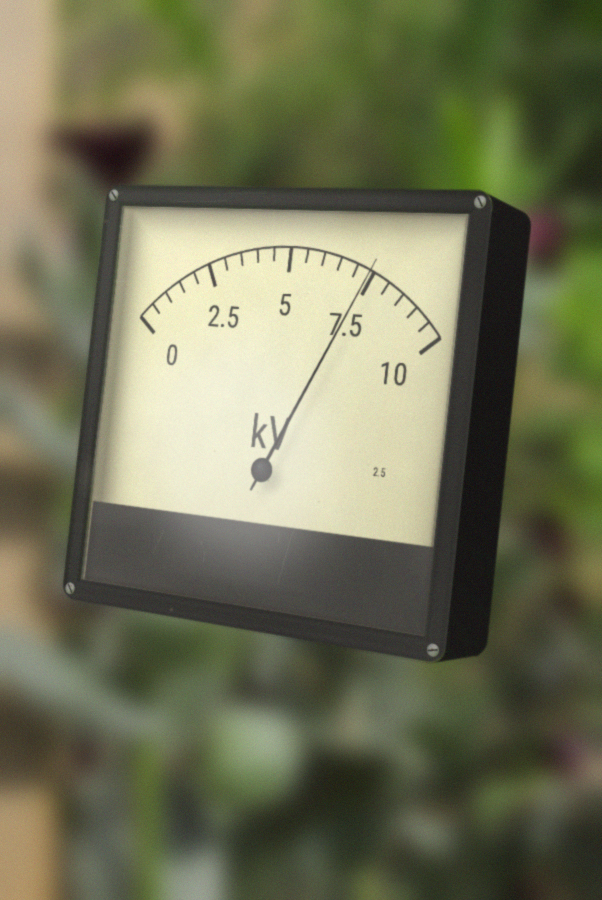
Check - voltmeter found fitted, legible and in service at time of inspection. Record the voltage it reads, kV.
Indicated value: 7.5 kV
